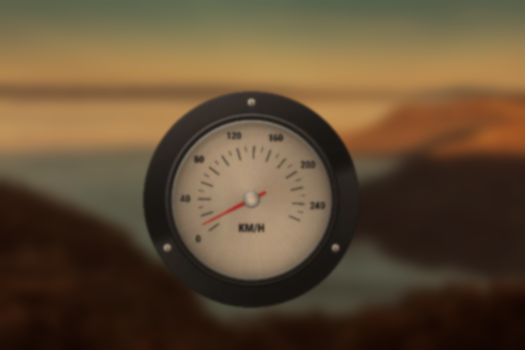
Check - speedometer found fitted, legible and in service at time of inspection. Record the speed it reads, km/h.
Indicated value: 10 km/h
